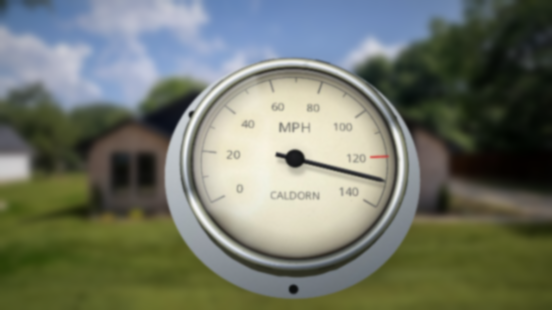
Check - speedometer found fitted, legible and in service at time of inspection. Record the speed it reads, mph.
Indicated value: 130 mph
